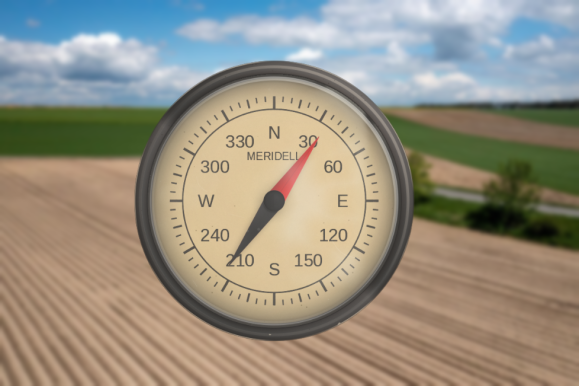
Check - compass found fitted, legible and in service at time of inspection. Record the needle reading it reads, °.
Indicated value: 35 °
